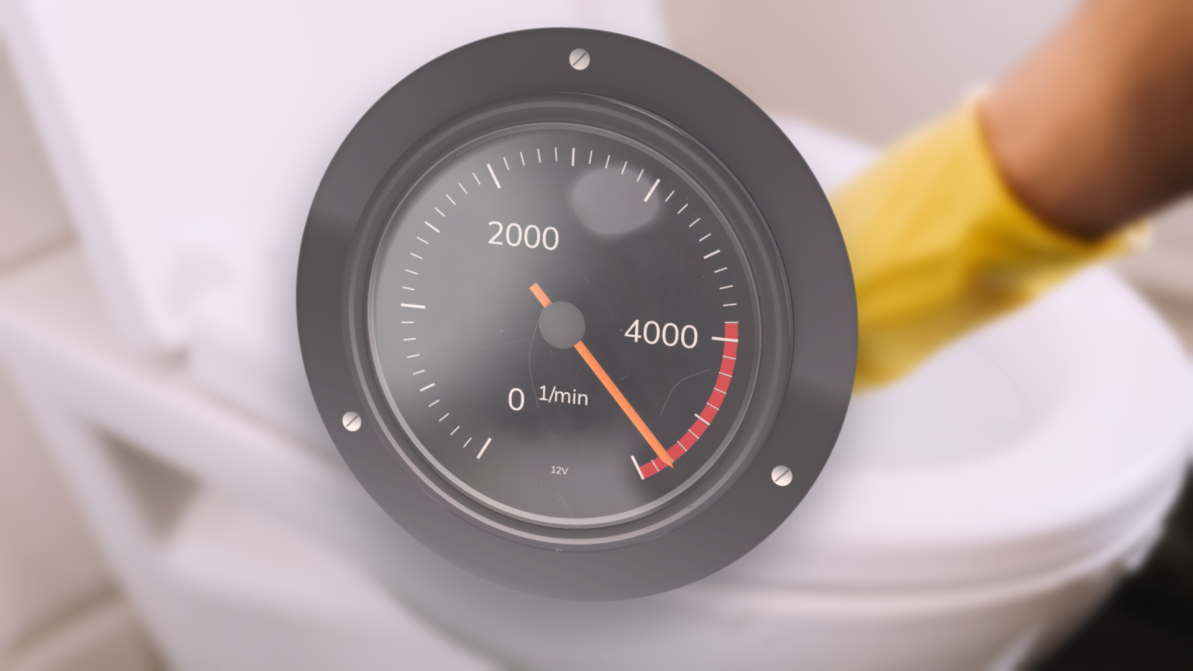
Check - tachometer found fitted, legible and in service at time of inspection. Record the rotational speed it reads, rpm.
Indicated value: 4800 rpm
